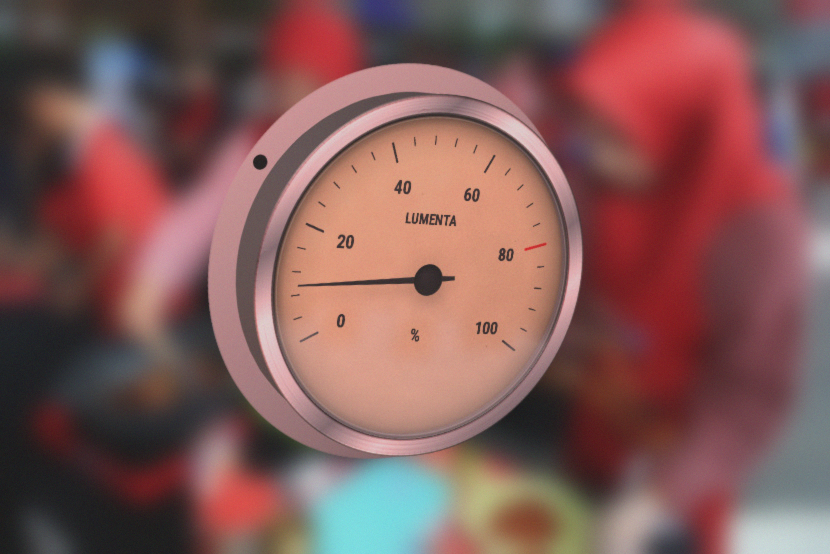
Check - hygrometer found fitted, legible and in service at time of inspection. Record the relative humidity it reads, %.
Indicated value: 10 %
